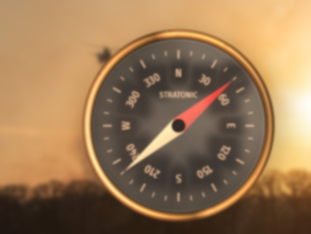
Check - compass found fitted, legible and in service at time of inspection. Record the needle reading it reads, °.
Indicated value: 50 °
